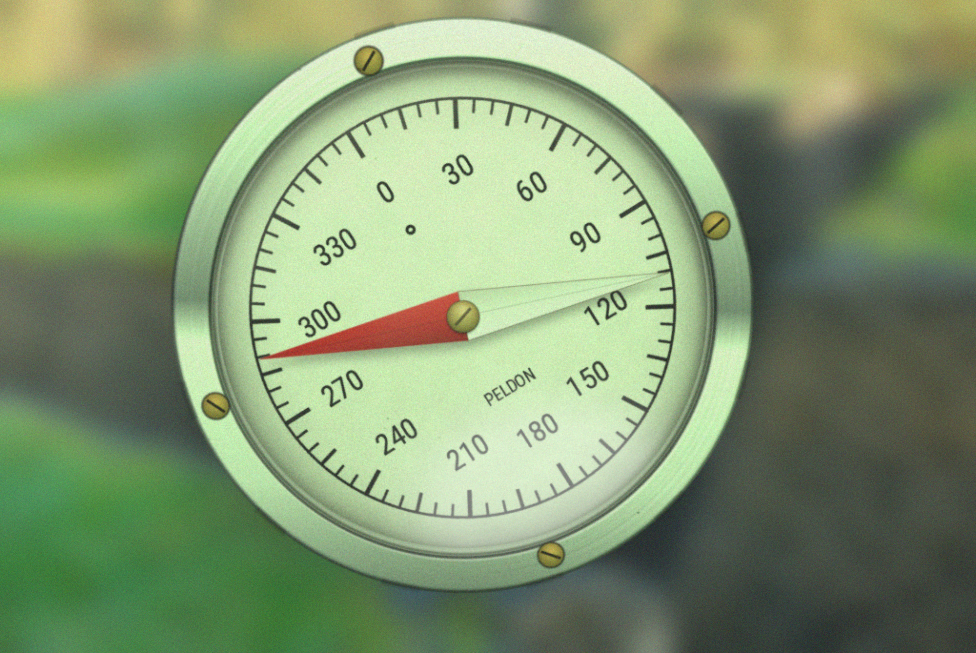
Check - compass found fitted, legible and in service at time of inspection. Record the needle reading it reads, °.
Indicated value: 290 °
